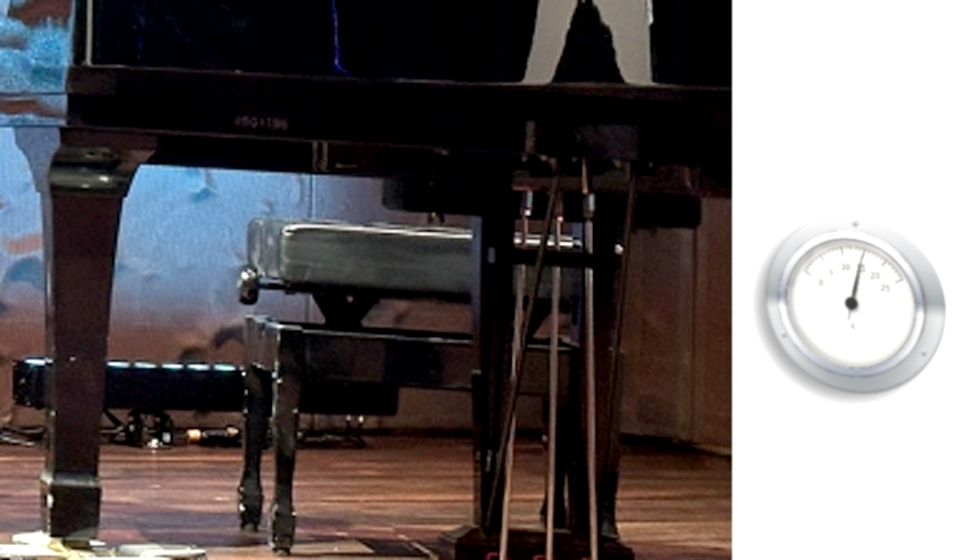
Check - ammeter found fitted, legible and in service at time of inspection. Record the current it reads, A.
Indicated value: 15 A
